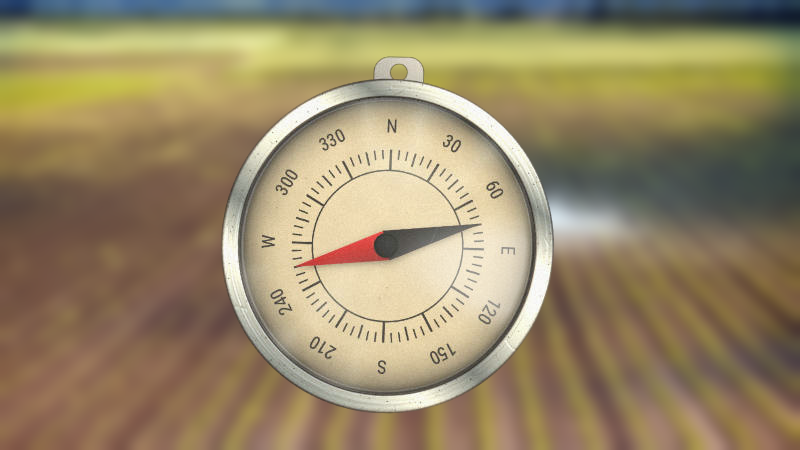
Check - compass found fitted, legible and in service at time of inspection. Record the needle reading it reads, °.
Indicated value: 255 °
